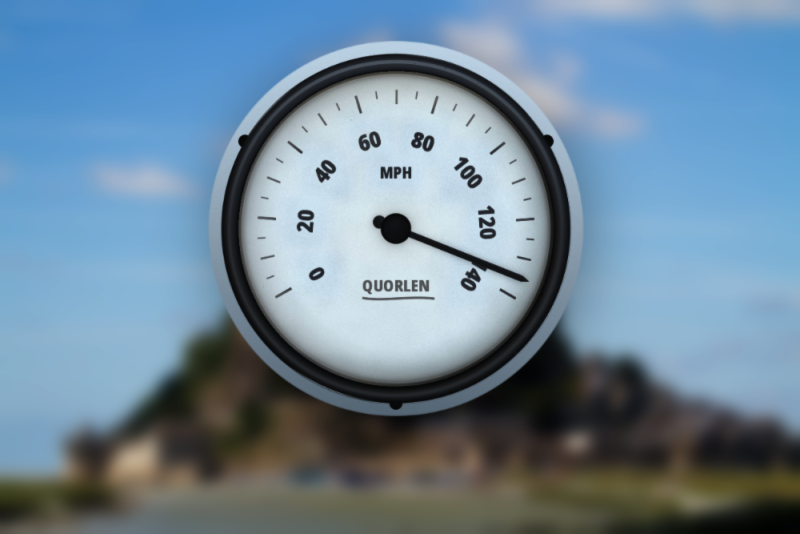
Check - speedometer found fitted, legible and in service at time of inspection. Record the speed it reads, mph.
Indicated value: 135 mph
